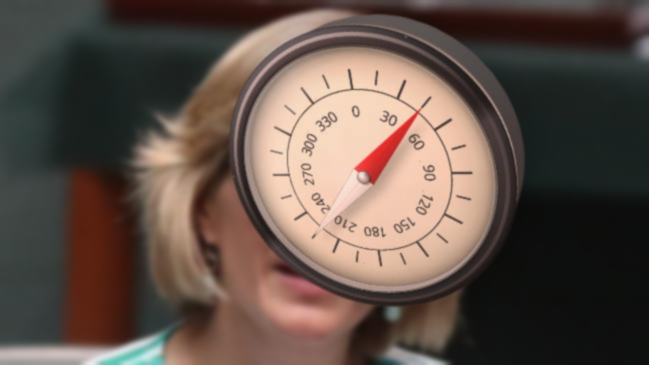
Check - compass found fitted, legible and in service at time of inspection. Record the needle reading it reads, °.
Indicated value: 45 °
